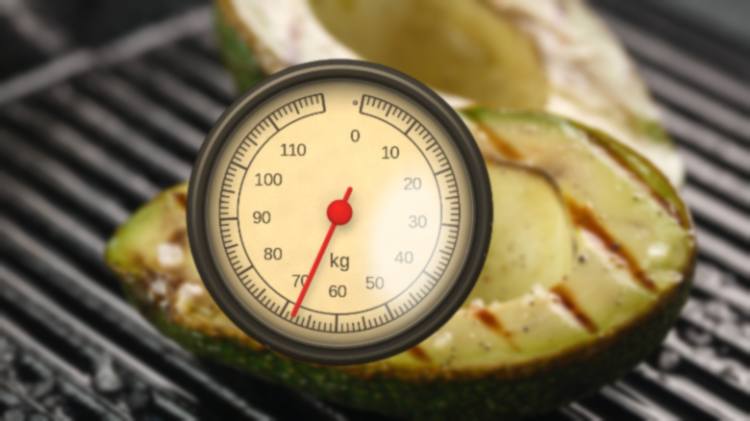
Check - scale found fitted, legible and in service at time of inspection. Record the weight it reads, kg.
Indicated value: 68 kg
